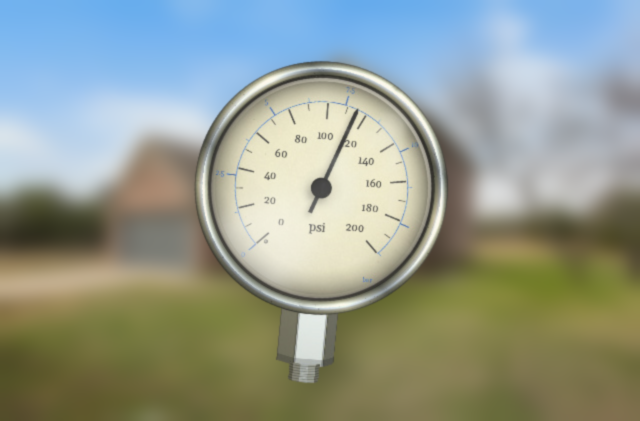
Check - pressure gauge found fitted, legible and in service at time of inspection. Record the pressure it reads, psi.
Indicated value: 115 psi
